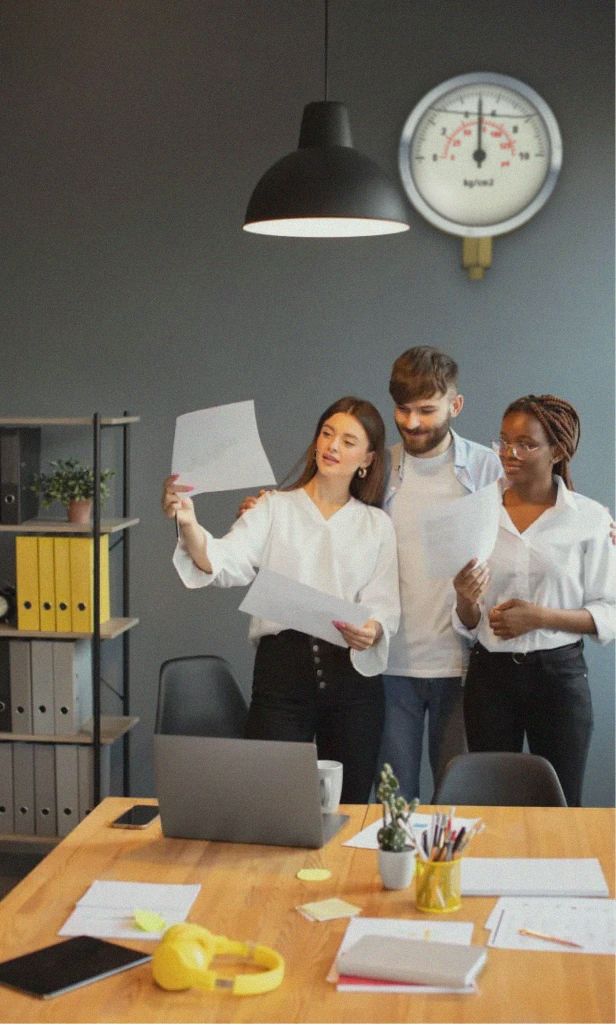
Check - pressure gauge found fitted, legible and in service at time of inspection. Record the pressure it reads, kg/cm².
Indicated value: 5 kg/cm²
